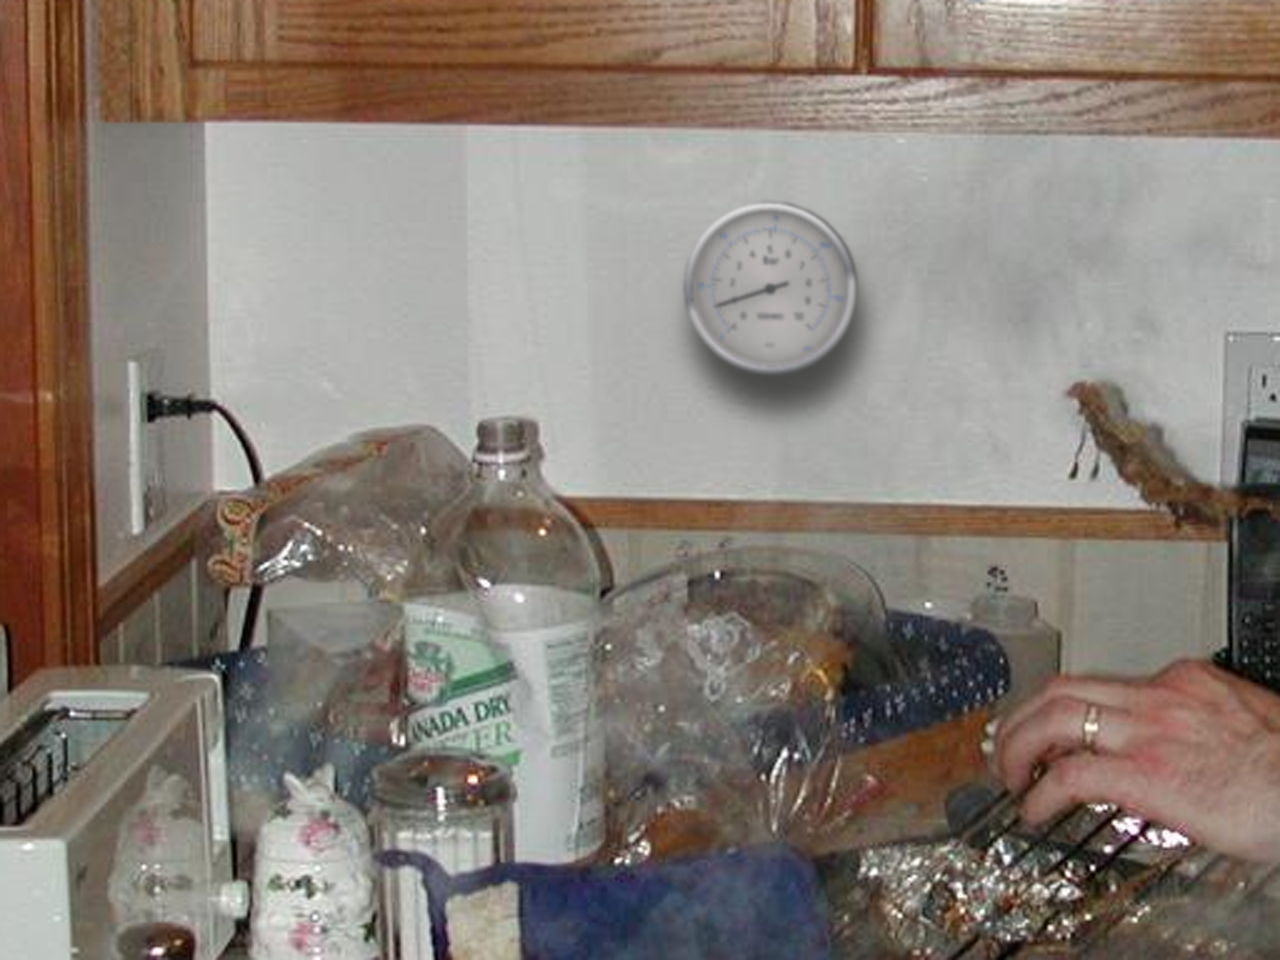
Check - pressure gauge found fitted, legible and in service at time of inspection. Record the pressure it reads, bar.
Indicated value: 1 bar
